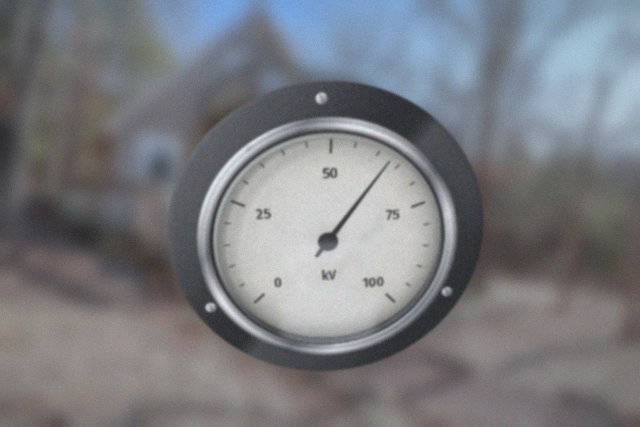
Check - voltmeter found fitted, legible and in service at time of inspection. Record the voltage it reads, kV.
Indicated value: 62.5 kV
